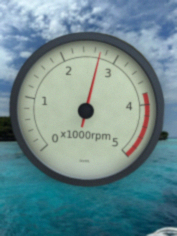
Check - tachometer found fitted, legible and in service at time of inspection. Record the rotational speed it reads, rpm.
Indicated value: 2700 rpm
